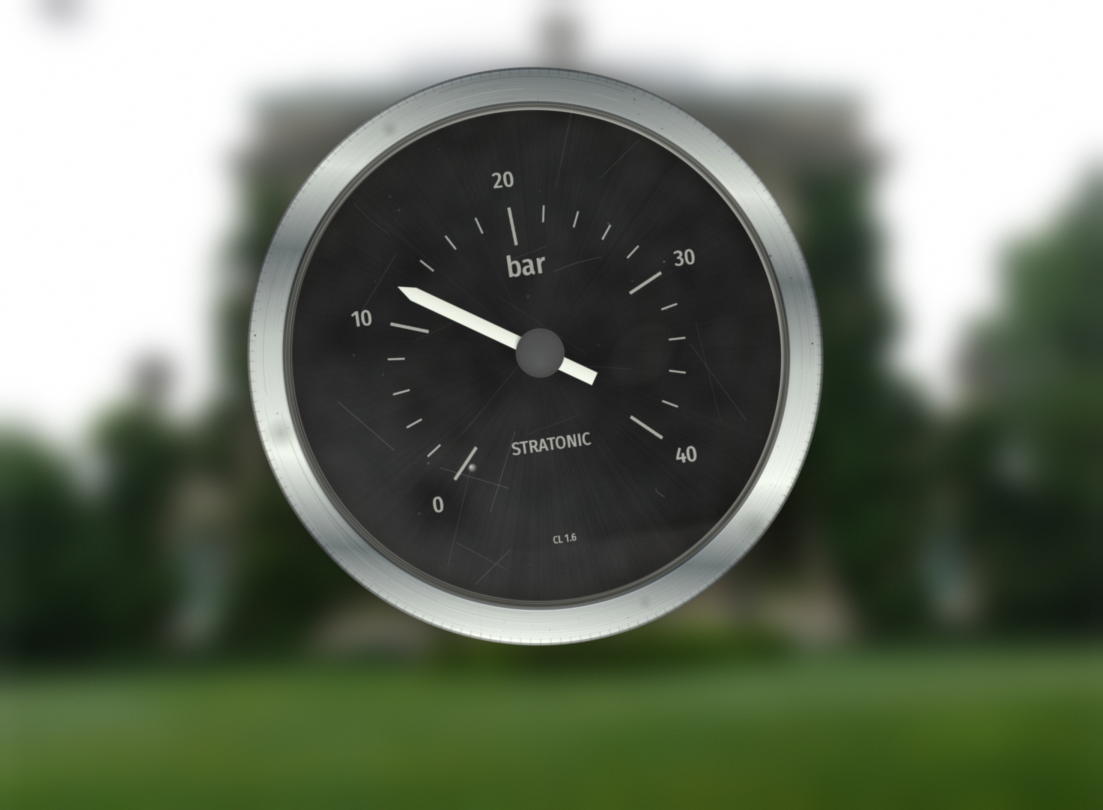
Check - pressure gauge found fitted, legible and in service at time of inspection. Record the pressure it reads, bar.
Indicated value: 12 bar
